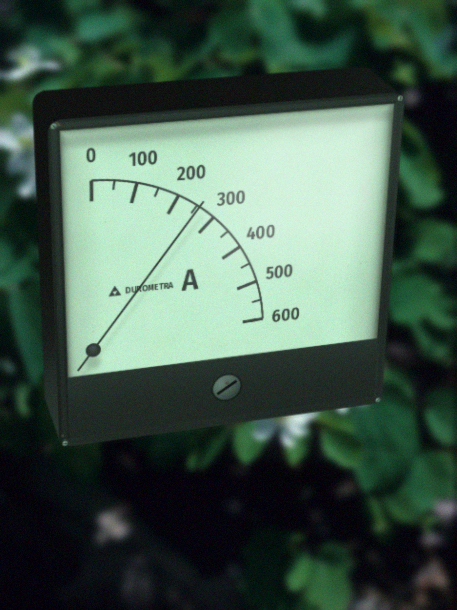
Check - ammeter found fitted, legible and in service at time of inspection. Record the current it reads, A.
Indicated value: 250 A
